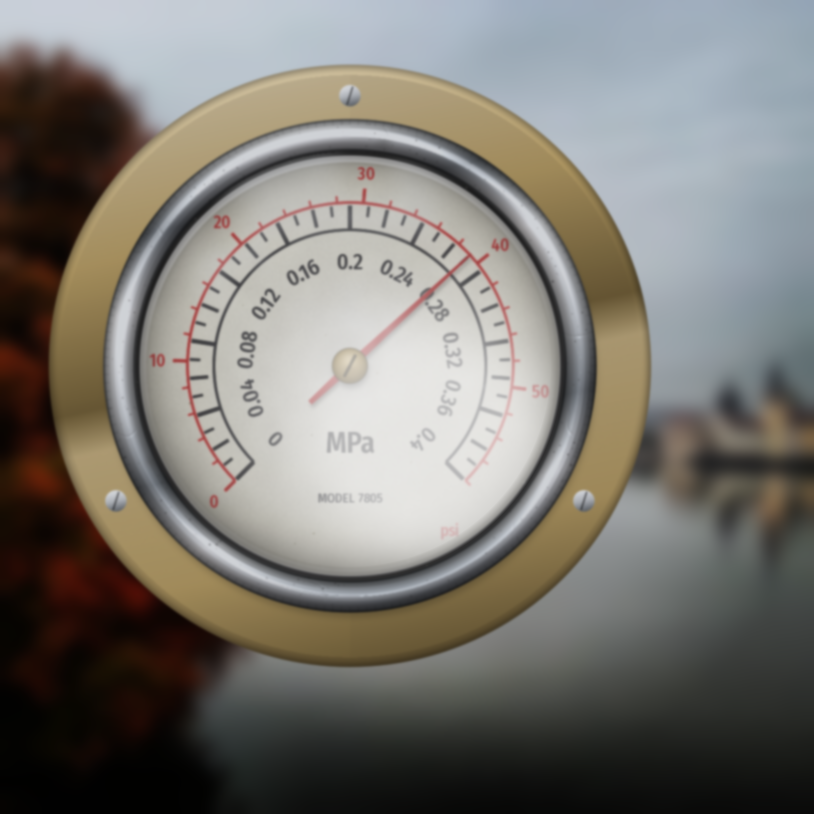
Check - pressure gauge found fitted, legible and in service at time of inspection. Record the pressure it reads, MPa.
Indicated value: 0.27 MPa
